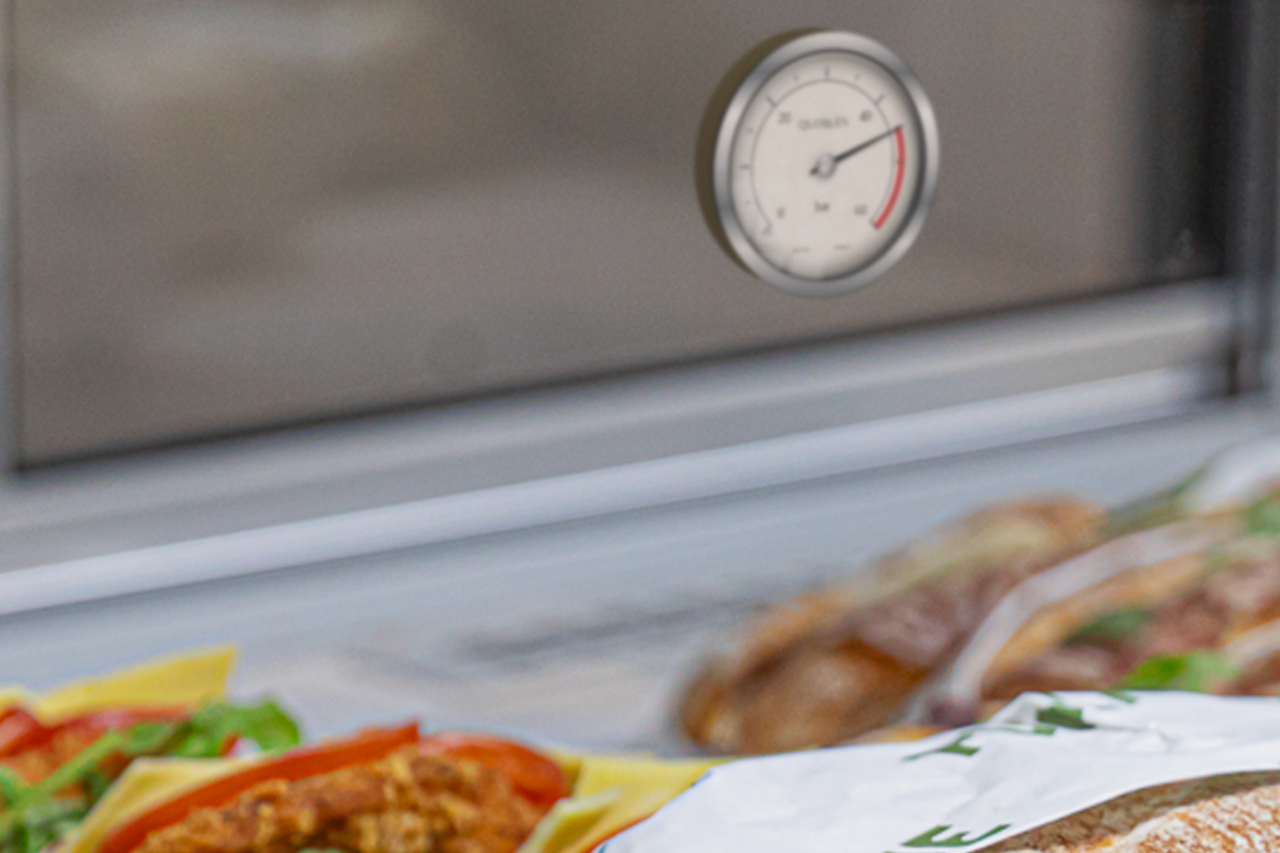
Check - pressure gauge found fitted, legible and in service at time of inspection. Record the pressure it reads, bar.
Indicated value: 45 bar
